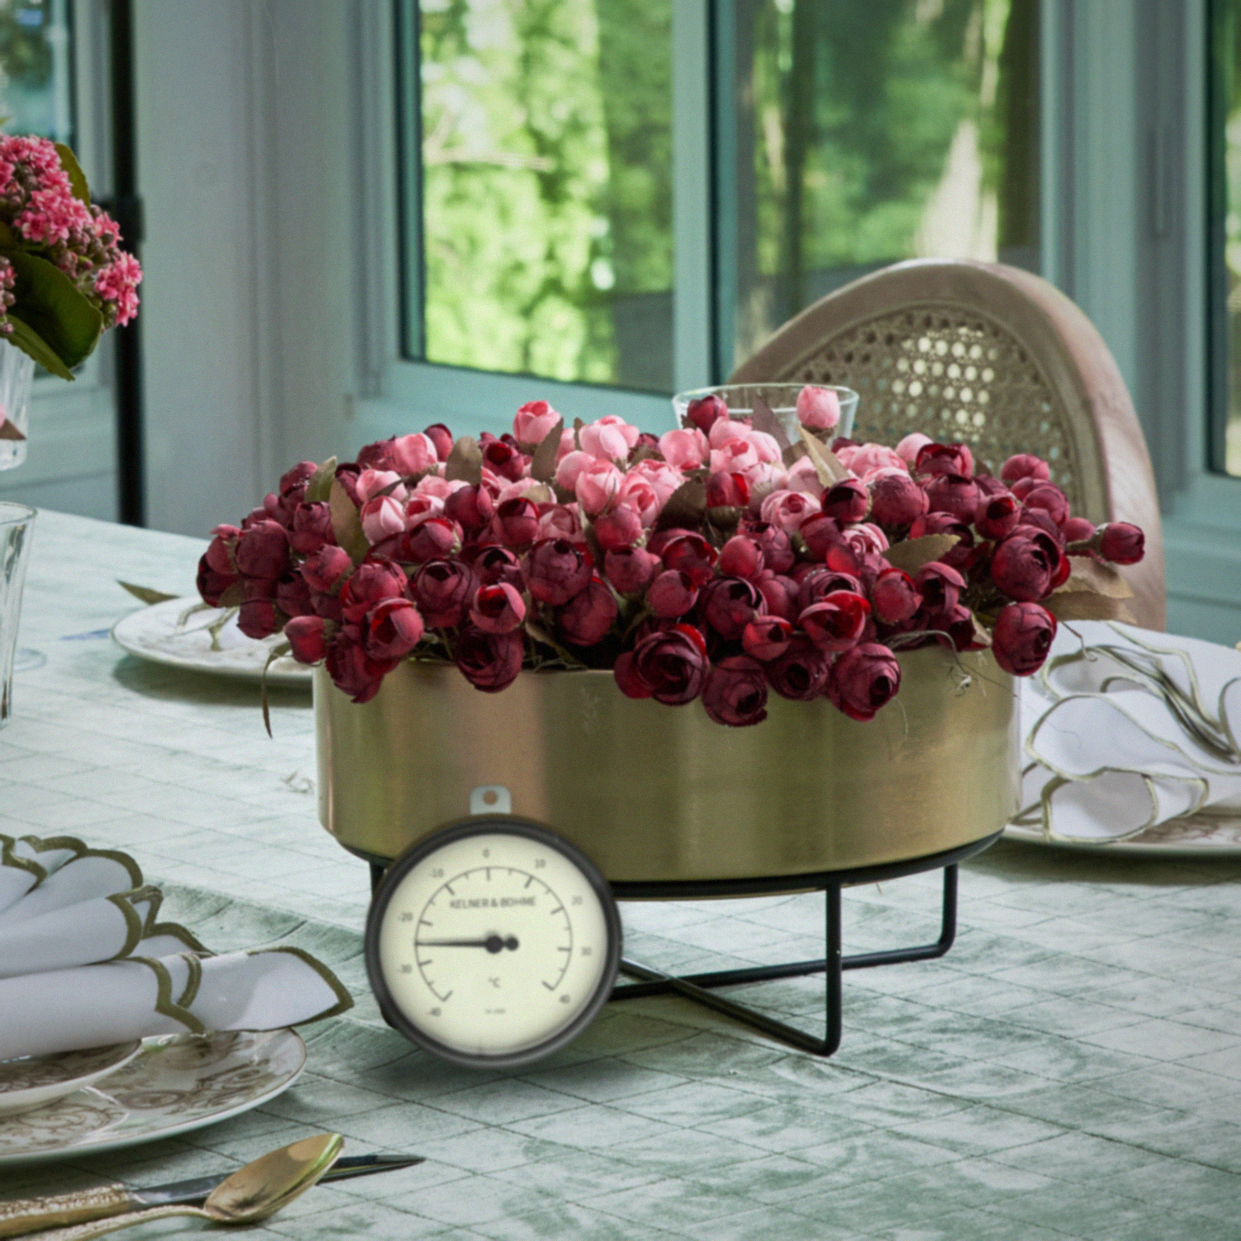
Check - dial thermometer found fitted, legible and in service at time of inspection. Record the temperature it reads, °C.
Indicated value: -25 °C
